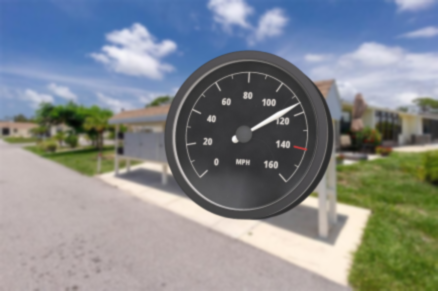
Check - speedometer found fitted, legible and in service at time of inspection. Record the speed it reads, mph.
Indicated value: 115 mph
